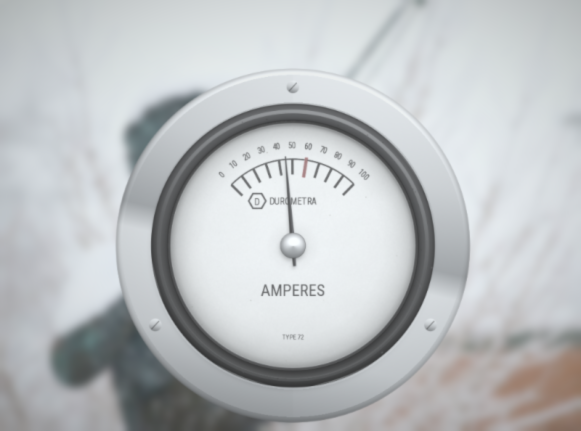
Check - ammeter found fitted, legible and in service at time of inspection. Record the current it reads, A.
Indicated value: 45 A
